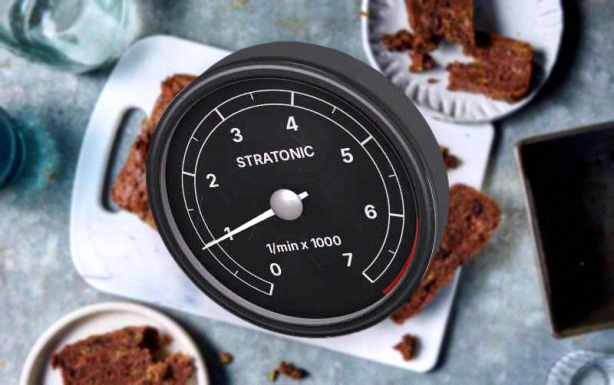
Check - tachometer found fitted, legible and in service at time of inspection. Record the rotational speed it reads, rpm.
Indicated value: 1000 rpm
